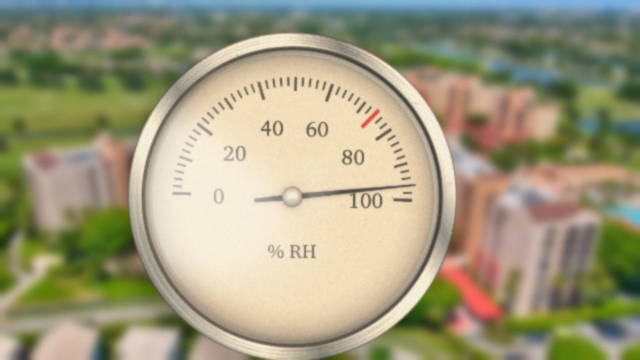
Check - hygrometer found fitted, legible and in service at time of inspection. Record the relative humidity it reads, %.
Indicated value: 96 %
